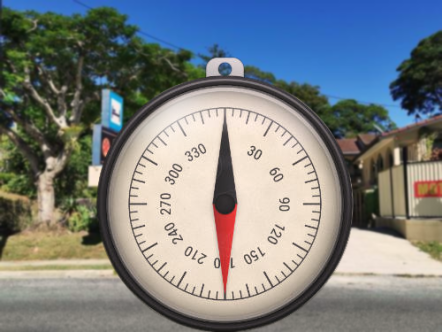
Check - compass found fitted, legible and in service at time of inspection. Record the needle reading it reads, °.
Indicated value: 180 °
